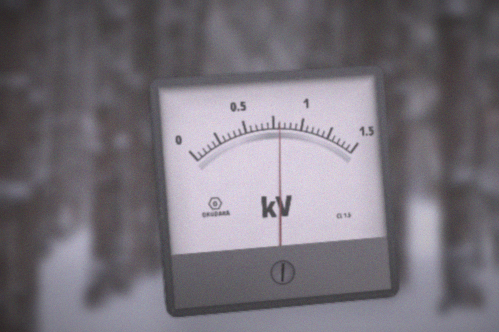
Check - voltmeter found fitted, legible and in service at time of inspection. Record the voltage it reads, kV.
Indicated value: 0.8 kV
